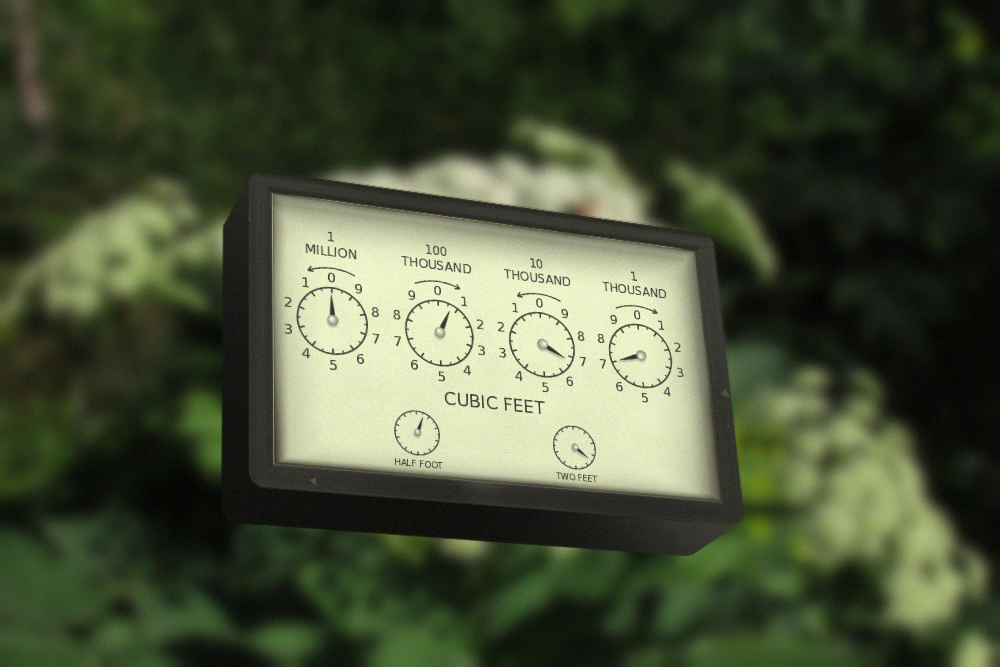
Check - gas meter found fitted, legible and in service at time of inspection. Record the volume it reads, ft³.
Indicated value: 6700 ft³
